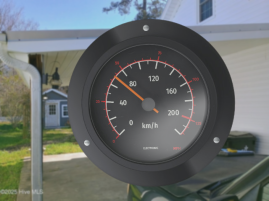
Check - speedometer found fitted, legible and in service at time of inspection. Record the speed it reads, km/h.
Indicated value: 70 km/h
